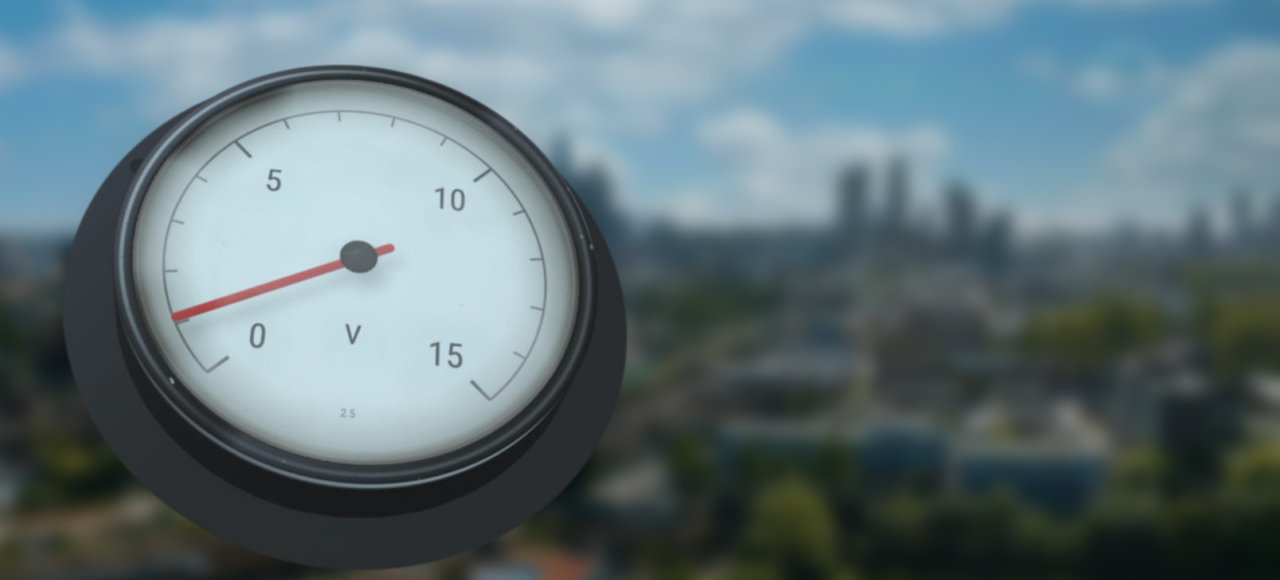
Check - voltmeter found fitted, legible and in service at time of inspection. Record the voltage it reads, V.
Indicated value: 1 V
